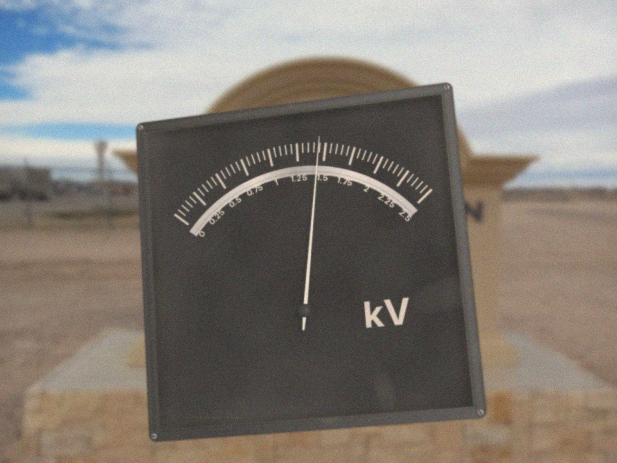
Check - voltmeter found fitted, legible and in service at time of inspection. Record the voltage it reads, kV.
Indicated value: 1.45 kV
